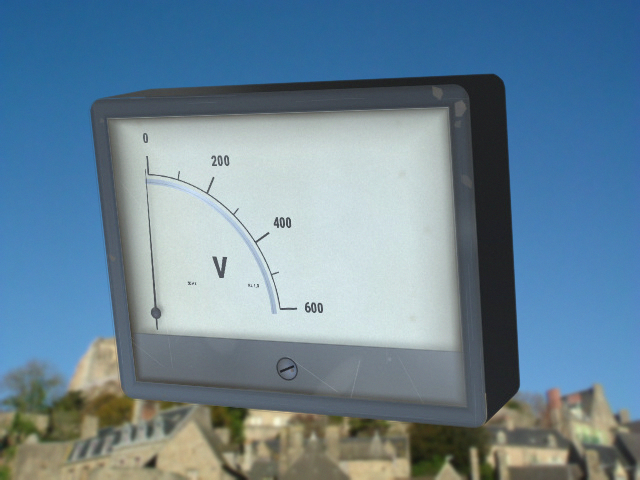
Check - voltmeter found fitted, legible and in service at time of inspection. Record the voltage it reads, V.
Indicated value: 0 V
